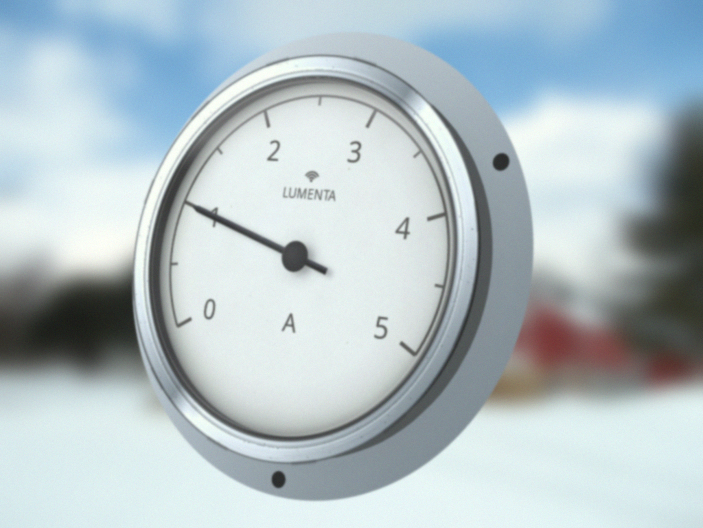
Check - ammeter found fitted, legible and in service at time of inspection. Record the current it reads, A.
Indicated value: 1 A
